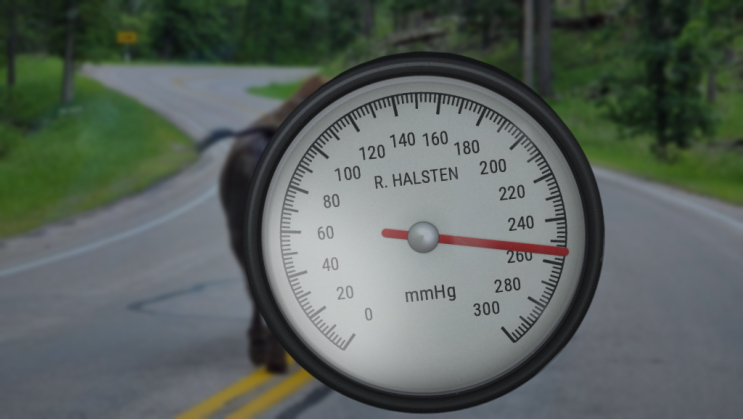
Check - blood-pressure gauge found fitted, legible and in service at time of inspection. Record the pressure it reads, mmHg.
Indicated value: 254 mmHg
